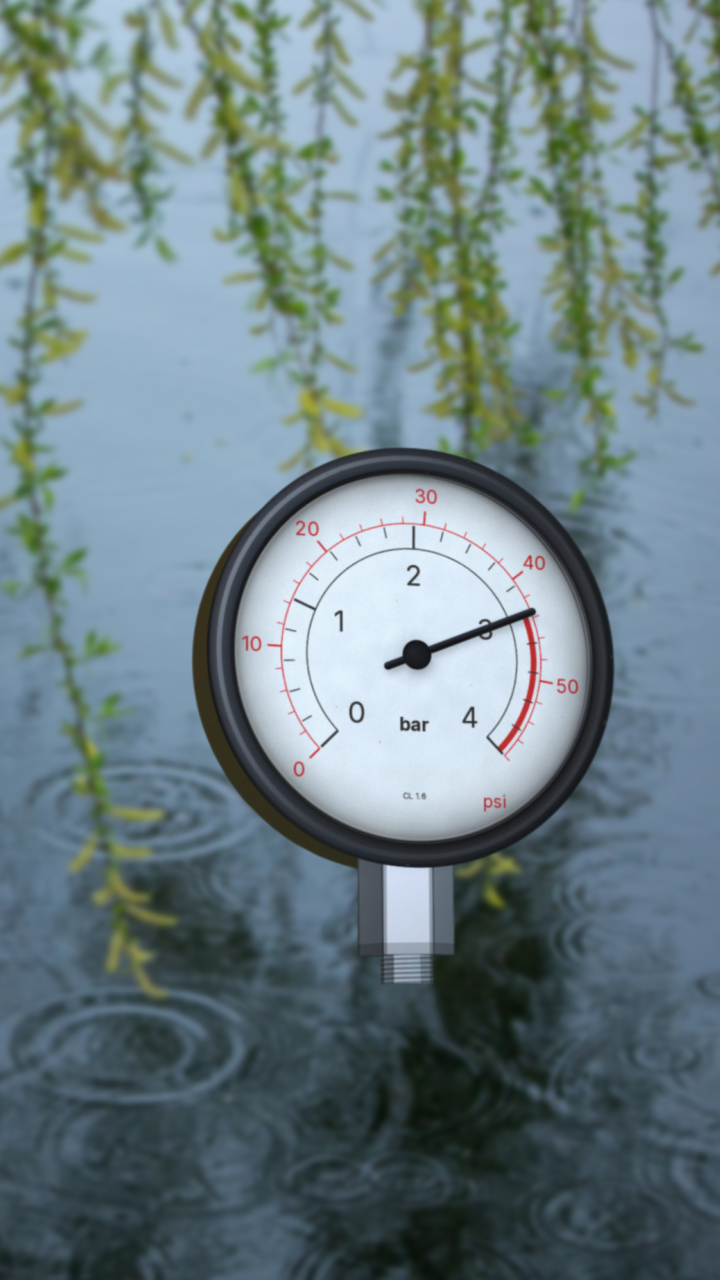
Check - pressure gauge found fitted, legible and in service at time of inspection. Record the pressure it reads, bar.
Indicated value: 3 bar
